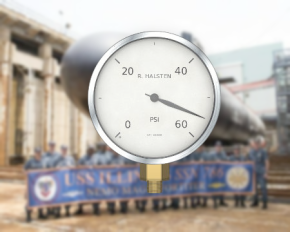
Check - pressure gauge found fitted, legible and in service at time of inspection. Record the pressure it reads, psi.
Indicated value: 55 psi
